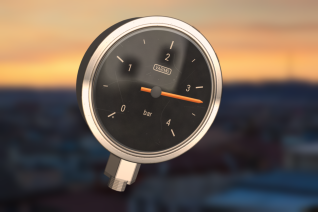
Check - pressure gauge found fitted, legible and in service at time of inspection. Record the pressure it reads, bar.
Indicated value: 3.25 bar
